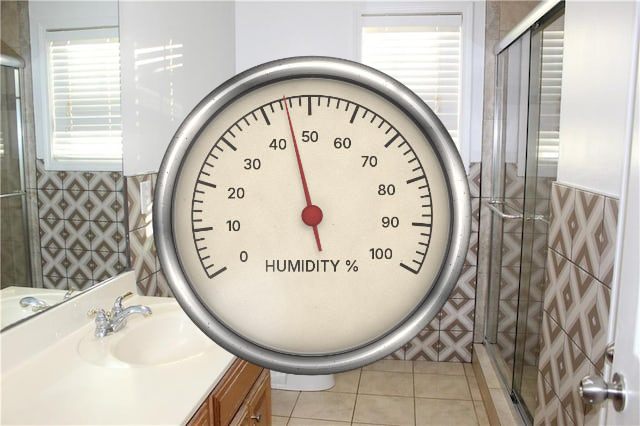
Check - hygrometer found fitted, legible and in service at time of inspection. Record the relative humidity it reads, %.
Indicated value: 45 %
